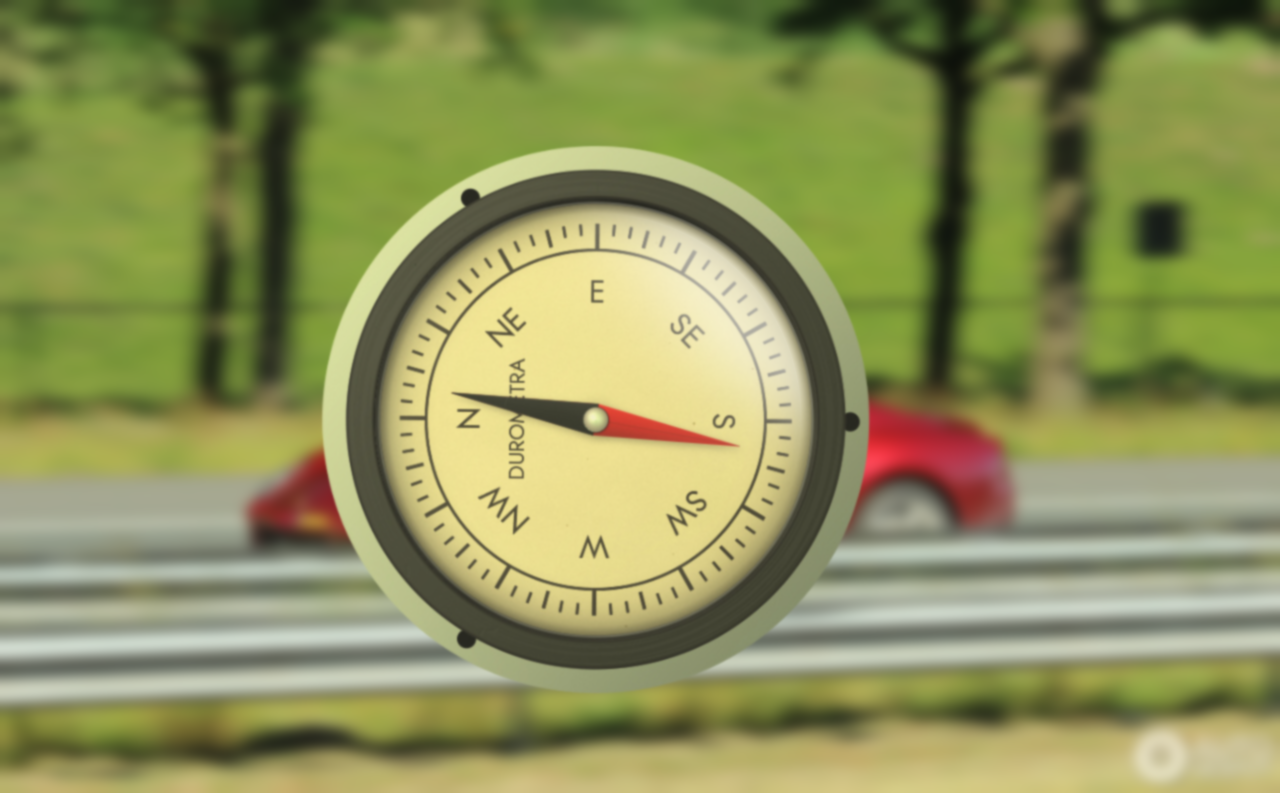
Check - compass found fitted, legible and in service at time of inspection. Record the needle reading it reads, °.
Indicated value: 190 °
